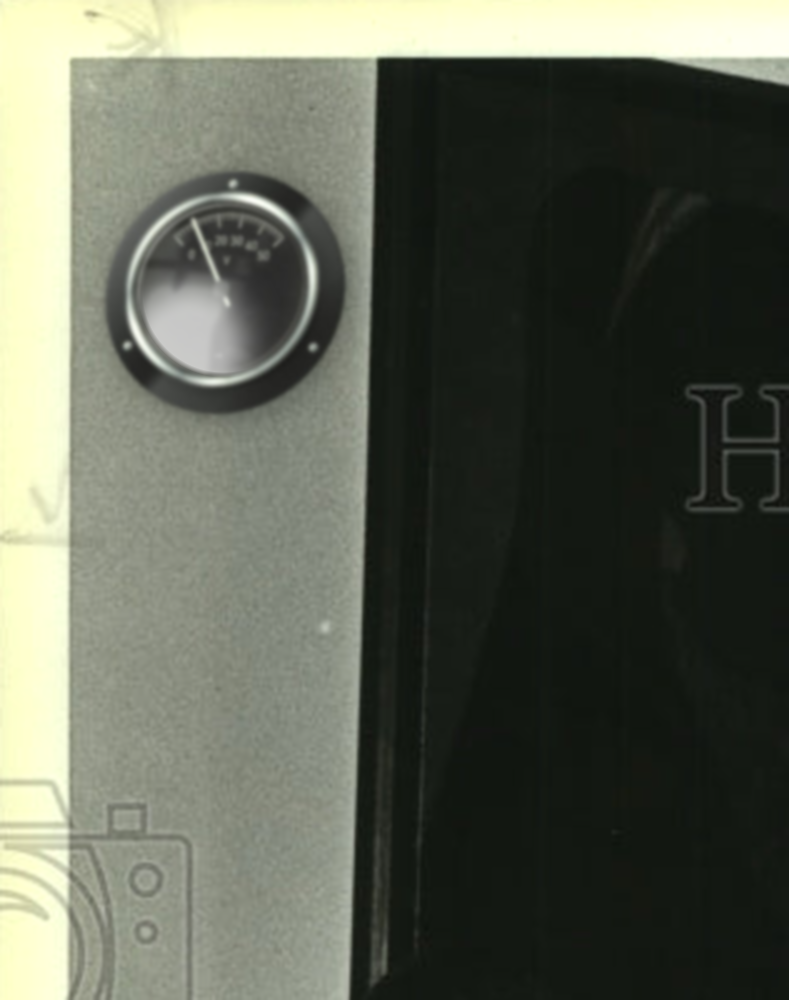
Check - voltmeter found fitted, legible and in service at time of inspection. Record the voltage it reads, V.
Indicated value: 10 V
